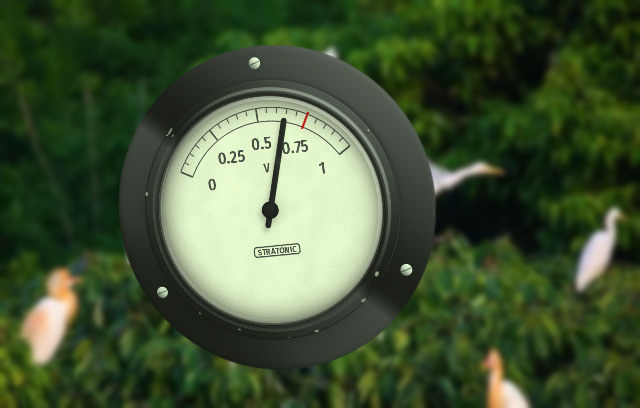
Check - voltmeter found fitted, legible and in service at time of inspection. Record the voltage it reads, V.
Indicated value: 0.65 V
